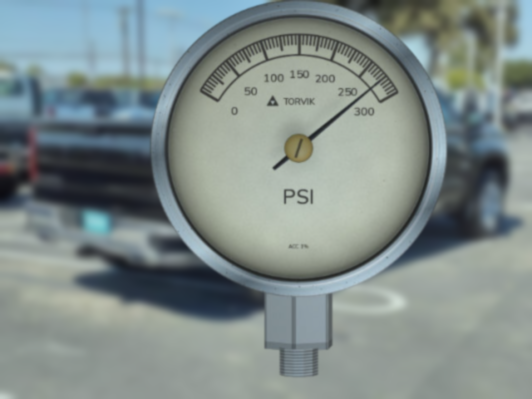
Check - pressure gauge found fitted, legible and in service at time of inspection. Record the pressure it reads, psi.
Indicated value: 275 psi
